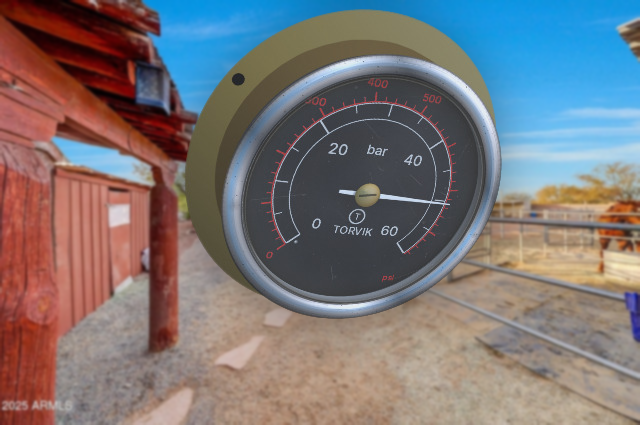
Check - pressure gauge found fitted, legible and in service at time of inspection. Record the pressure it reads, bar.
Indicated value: 50 bar
